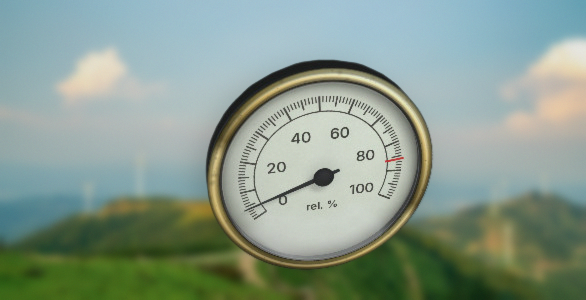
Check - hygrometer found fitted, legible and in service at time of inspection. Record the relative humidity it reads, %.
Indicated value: 5 %
